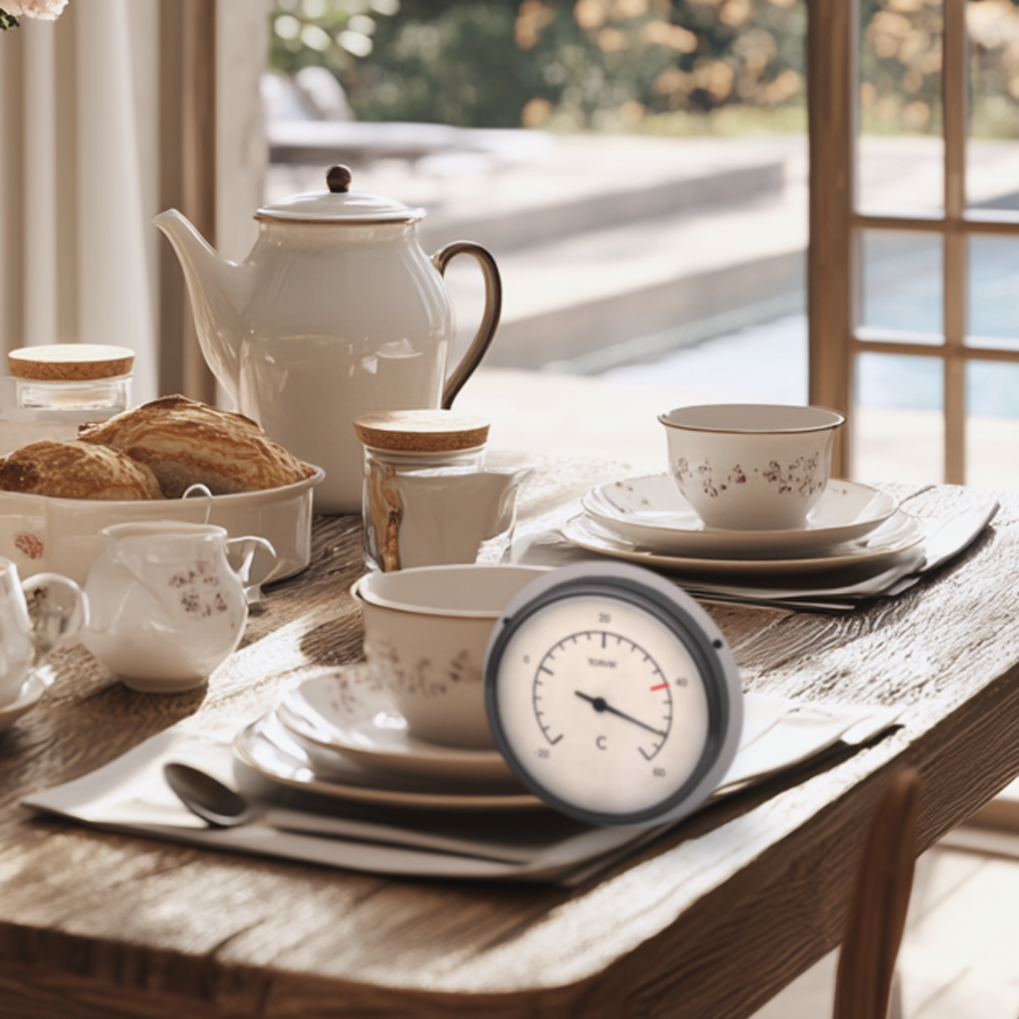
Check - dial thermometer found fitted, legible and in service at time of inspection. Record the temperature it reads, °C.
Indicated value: 52 °C
